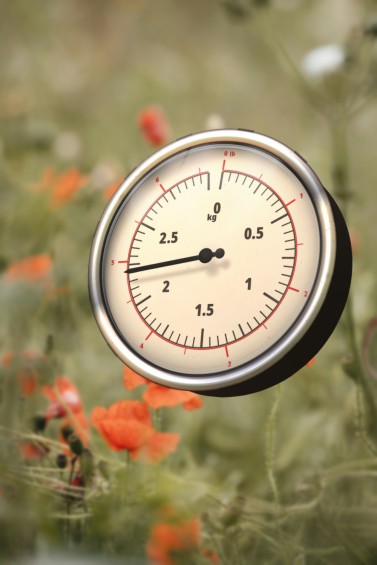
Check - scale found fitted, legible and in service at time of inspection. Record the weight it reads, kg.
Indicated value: 2.2 kg
